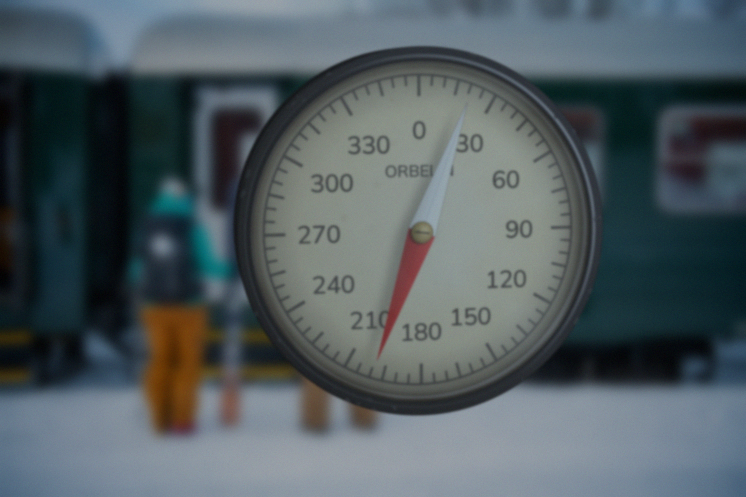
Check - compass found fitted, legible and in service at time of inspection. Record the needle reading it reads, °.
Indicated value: 200 °
